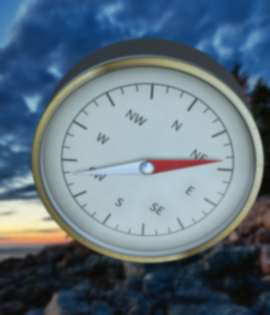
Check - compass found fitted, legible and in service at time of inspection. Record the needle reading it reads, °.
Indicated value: 50 °
